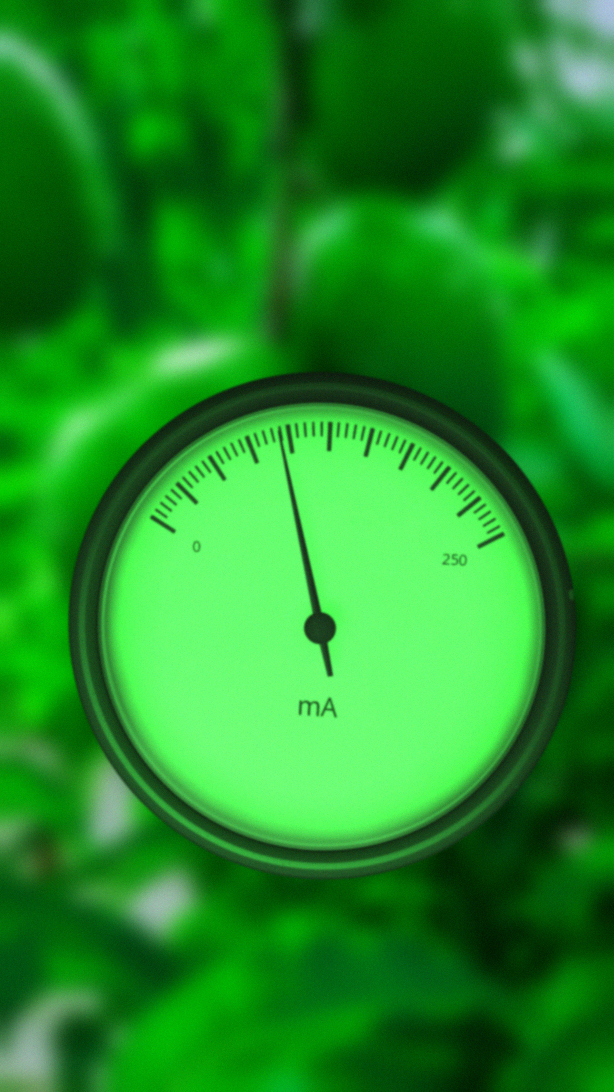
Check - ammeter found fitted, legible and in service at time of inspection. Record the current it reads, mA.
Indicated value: 95 mA
